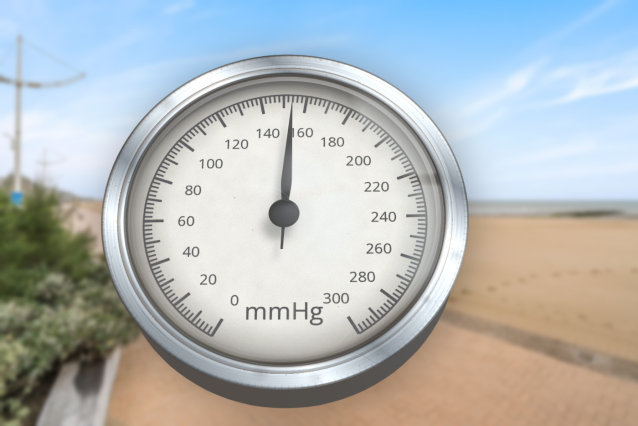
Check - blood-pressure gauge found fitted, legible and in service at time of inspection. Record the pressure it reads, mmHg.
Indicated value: 154 mmHg
